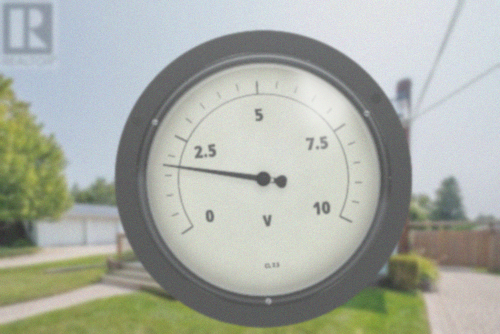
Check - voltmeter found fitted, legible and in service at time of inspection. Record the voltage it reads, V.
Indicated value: 1.75 V
